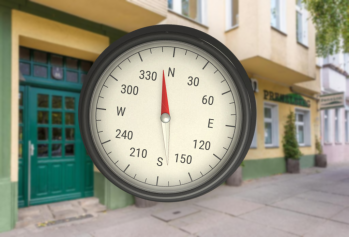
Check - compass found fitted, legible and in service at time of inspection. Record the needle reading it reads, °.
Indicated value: 350 °
